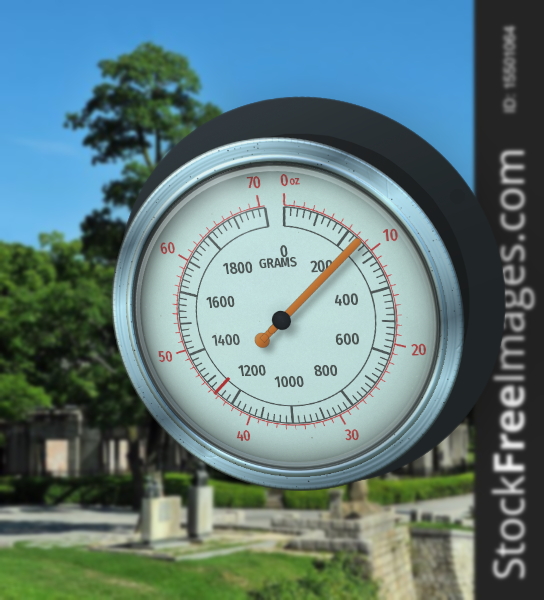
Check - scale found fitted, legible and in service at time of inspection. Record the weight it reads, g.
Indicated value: 240 g
